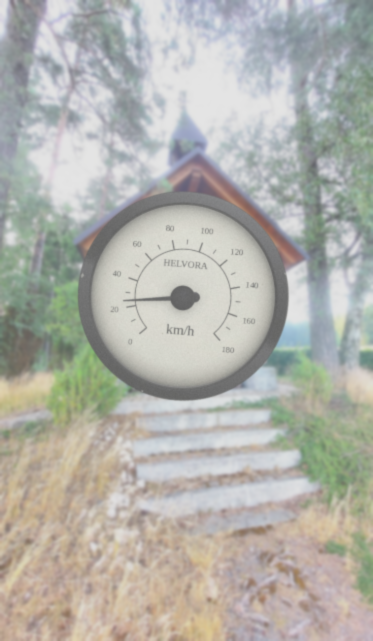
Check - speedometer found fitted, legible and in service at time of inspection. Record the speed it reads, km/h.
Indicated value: 25 km/h
